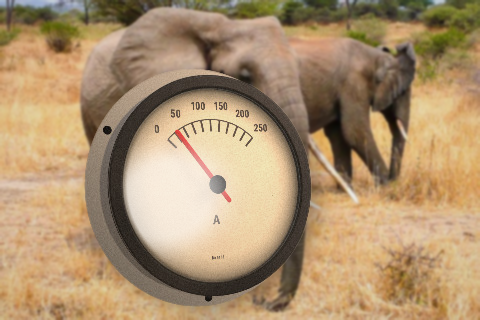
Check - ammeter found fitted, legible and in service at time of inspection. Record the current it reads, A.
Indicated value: 25 A
